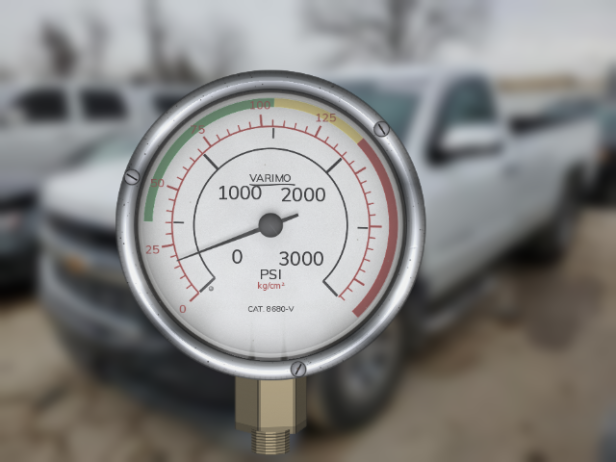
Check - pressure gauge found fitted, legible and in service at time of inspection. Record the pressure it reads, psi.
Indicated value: 250 psi
